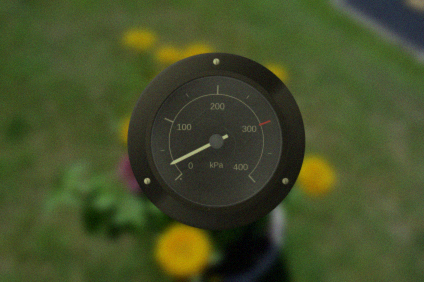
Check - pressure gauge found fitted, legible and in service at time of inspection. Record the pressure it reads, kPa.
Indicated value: 25 kPa
